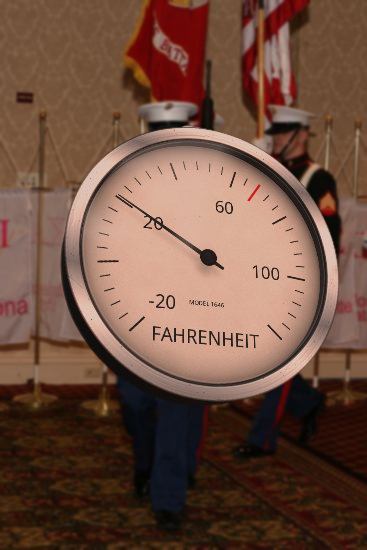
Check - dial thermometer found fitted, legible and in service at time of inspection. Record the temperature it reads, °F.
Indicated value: 20 °F
